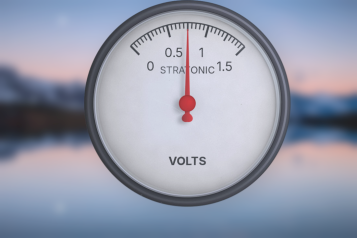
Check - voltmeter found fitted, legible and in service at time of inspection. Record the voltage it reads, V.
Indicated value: 0.75 V
